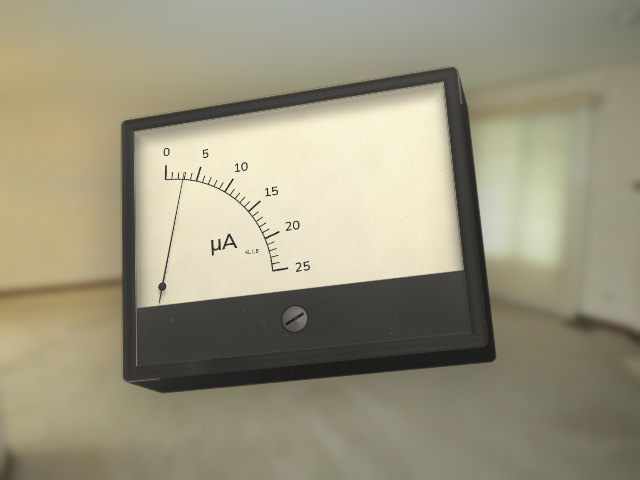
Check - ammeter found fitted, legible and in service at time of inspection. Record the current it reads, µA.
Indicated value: 3 µA
